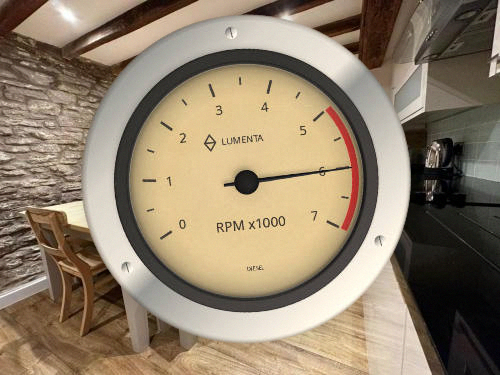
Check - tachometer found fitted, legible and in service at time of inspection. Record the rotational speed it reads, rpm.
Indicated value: 6000 rpm
